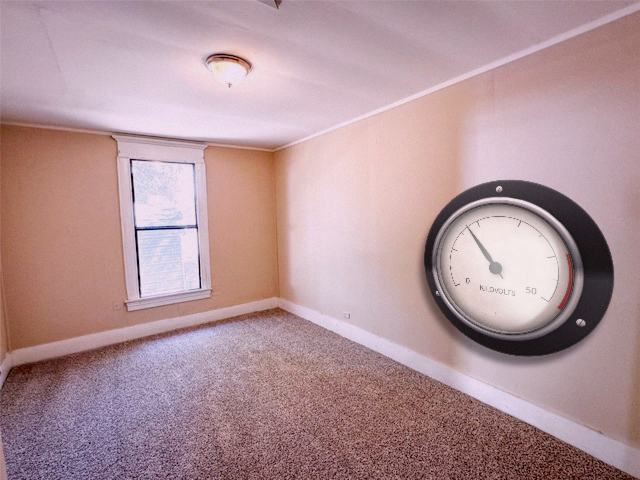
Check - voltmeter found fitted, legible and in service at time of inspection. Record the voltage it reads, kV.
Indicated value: 17.5 kV
